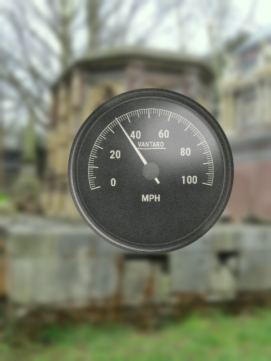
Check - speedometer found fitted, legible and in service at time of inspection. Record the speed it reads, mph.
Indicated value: 35 mph
